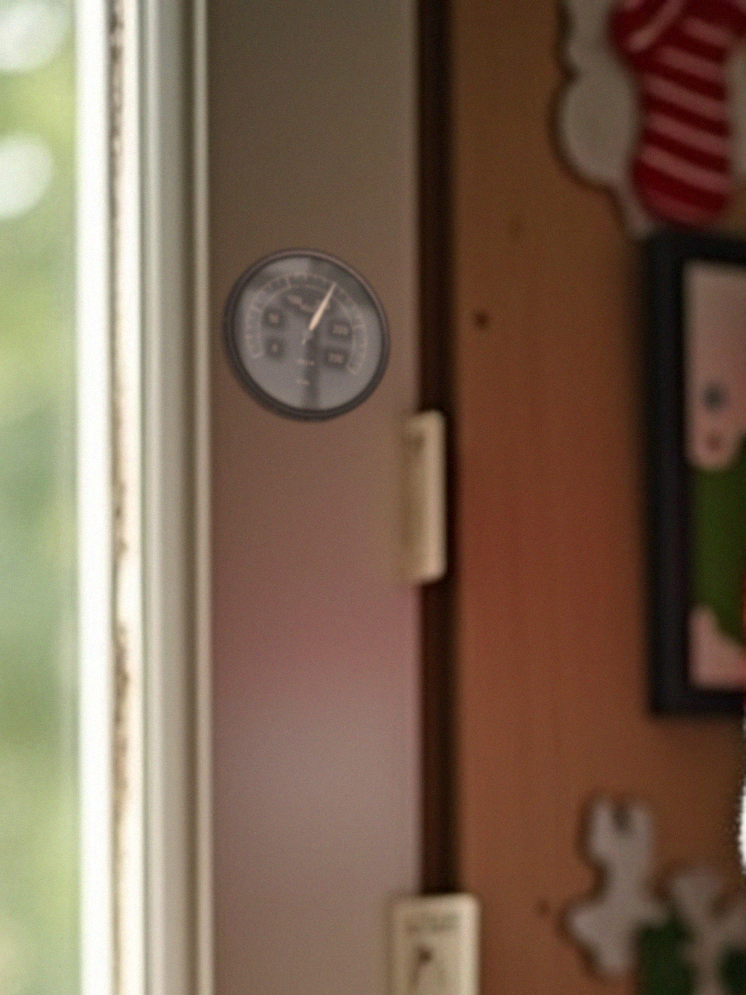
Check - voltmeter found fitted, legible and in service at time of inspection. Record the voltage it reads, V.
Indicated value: 150 V
